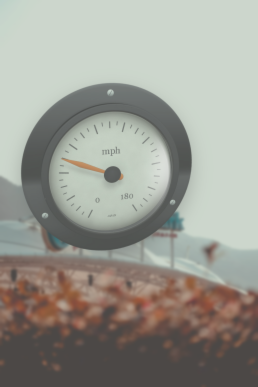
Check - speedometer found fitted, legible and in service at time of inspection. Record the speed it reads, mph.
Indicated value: 50 mph
